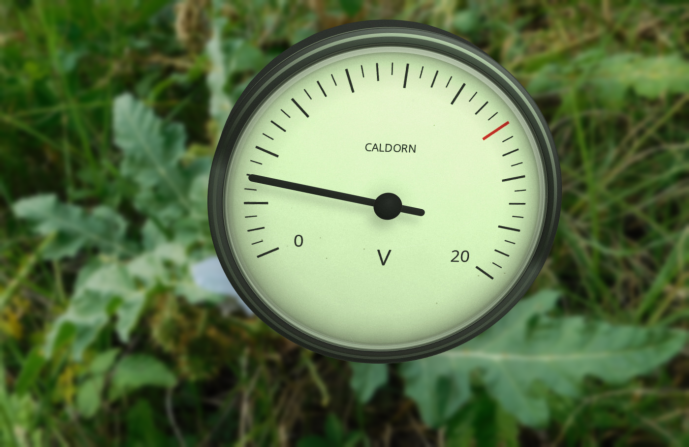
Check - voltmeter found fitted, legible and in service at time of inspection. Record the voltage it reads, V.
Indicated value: 3 V
